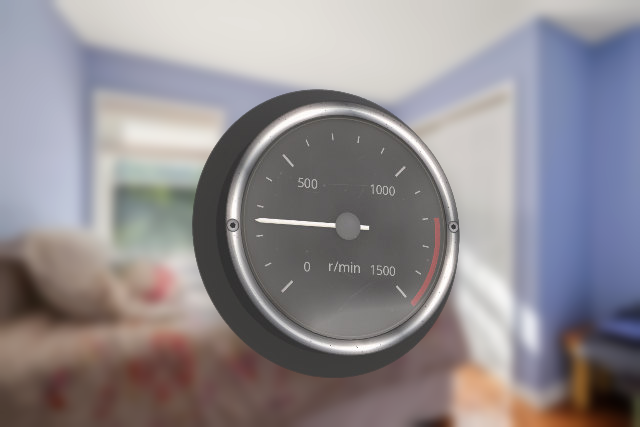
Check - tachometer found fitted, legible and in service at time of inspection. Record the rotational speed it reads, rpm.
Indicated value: 250 rpm
